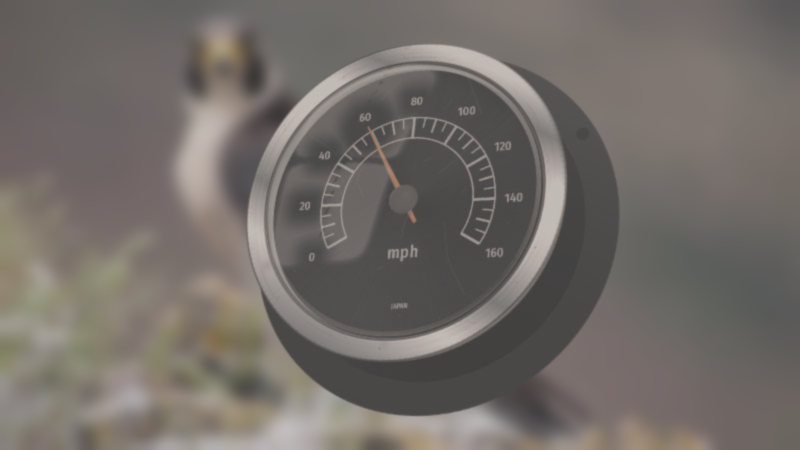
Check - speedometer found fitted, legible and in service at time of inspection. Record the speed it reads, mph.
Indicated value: 60 mph
